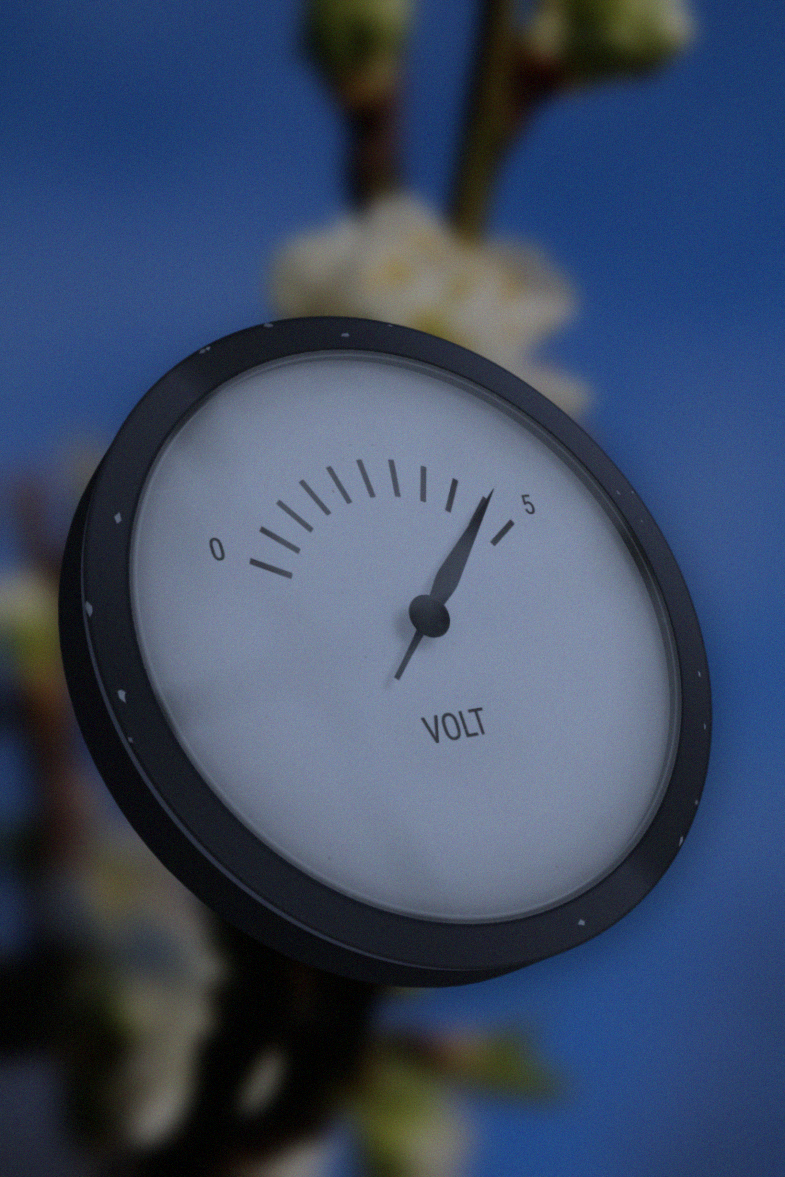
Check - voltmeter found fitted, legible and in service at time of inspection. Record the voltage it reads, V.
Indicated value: 4.5 V
